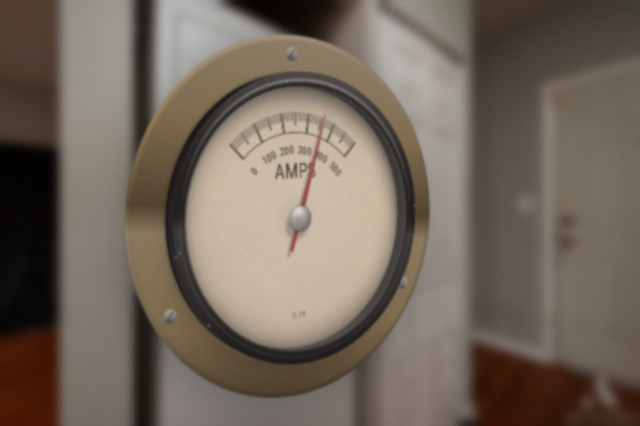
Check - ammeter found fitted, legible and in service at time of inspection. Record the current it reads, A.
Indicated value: 350 A
